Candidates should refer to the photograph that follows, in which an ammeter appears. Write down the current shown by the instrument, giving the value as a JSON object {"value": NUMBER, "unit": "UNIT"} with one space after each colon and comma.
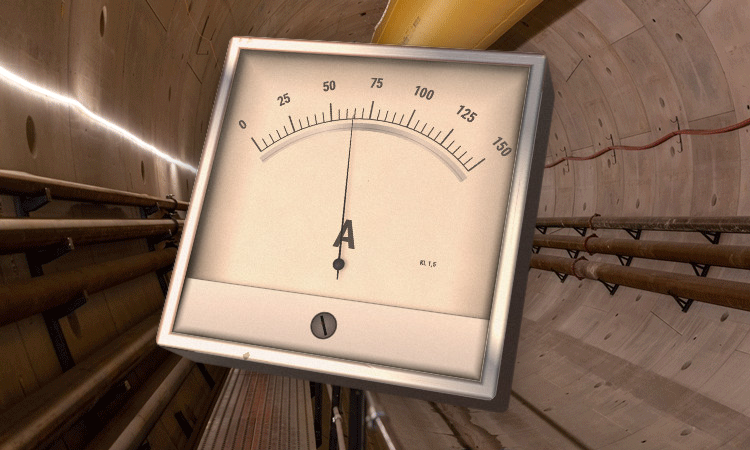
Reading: {"value": 65, "unit": "A"}
